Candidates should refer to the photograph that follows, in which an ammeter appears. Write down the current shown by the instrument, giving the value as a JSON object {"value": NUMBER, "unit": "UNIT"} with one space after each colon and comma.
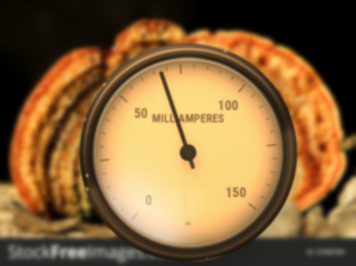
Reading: {"value": 67.5, "unit": "mA"}
